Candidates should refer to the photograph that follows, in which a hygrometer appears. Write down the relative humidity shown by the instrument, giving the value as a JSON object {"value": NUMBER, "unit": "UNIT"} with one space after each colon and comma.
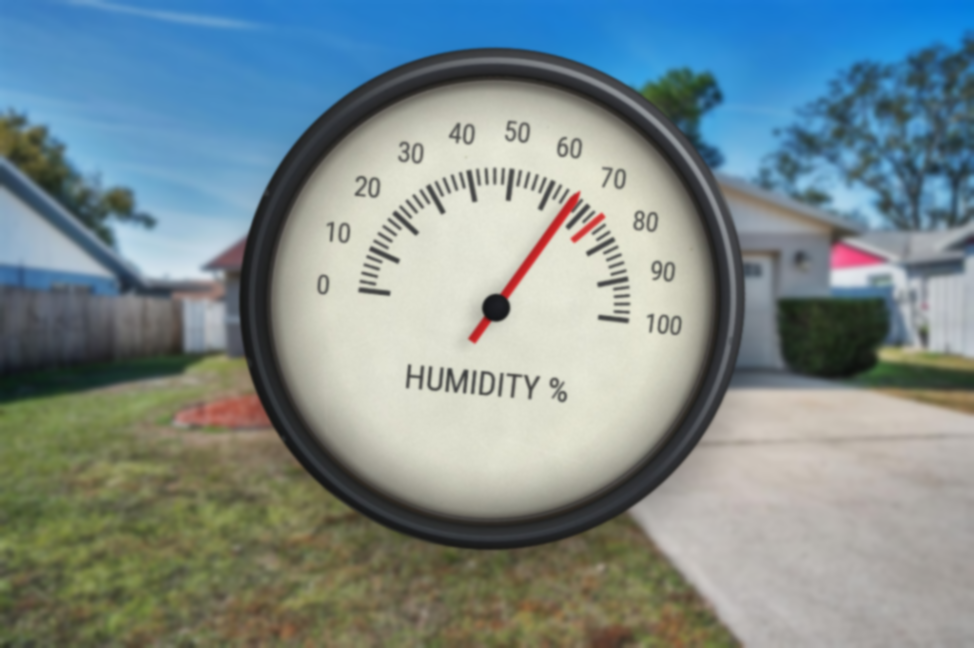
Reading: {"value": 66, "unit": "%"}
